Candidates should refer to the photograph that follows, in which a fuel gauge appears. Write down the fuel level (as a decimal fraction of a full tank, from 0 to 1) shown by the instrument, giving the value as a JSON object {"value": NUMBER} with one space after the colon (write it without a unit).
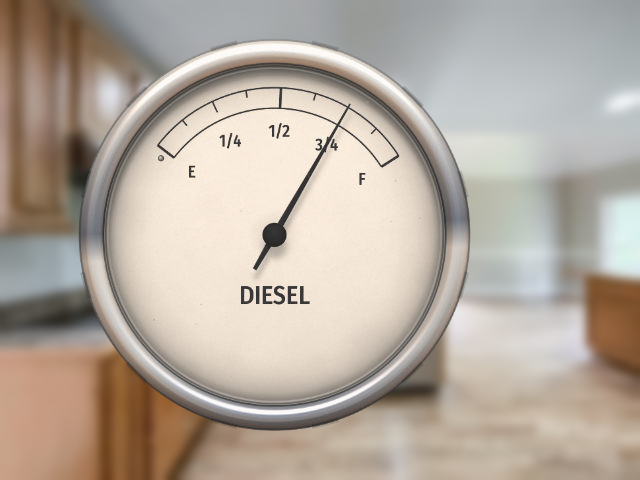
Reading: {"value": 0.75}
